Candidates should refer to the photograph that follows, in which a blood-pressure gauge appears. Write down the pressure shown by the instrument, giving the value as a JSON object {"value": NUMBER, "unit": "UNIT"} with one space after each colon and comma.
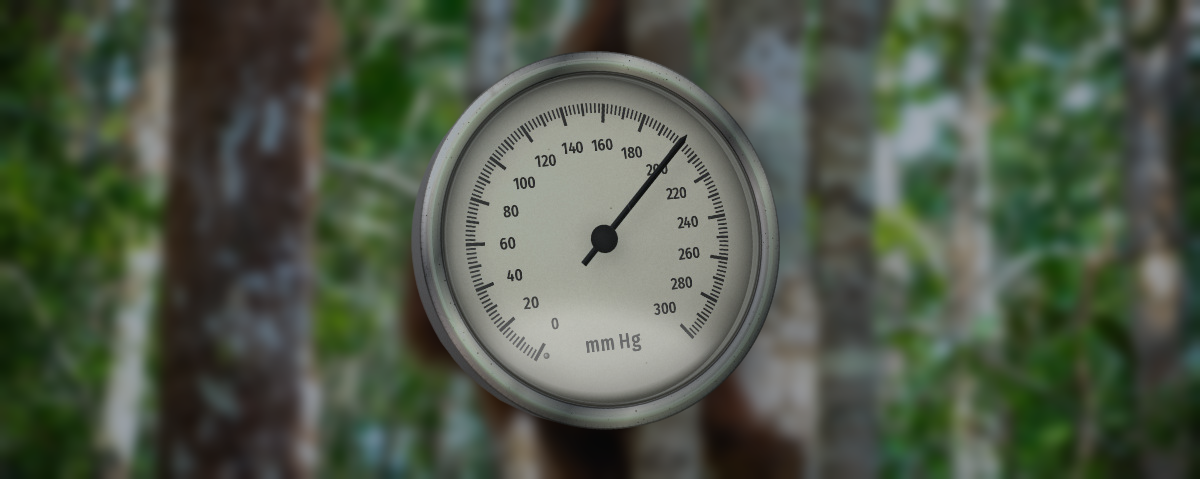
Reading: {"value": 200, "unit": "mmHg"}
